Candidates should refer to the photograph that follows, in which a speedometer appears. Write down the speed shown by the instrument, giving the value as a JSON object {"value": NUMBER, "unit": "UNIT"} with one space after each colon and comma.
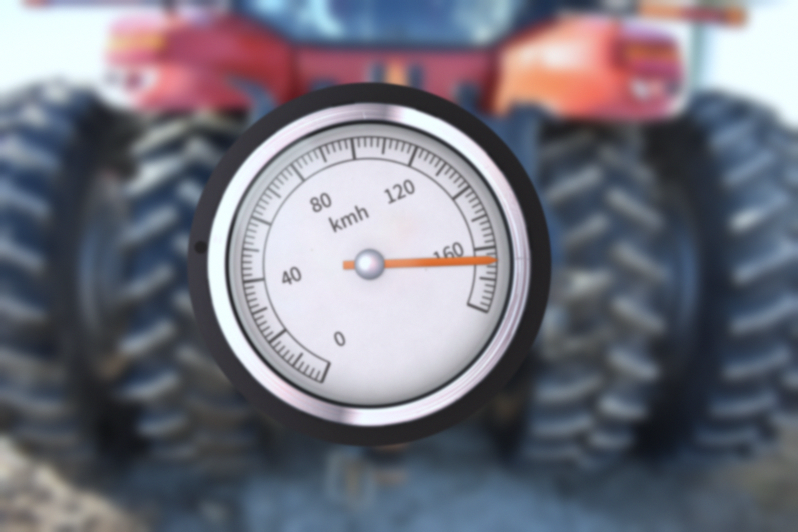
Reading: {"value": 164, "unit": "km/h"}
